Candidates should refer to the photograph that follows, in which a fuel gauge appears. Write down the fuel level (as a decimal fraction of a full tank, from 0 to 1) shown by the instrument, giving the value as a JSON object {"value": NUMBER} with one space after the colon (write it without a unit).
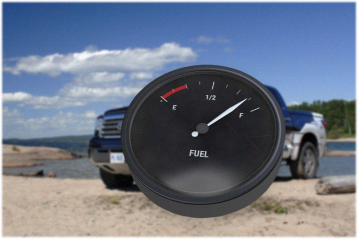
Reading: {"value": 0.875}
